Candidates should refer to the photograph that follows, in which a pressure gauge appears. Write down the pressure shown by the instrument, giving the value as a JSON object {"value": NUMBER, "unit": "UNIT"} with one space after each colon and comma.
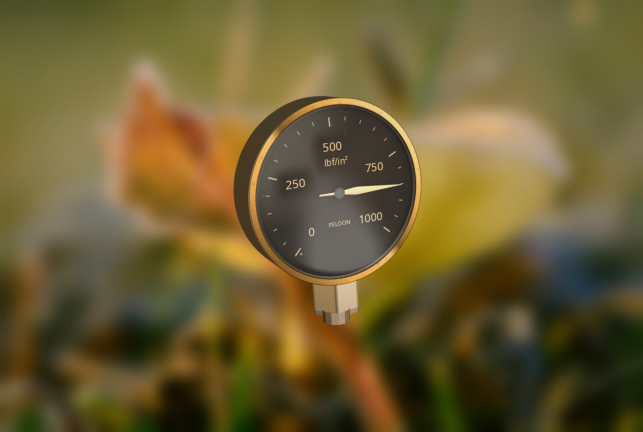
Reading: {"value": 850, "unit": "psi"}
